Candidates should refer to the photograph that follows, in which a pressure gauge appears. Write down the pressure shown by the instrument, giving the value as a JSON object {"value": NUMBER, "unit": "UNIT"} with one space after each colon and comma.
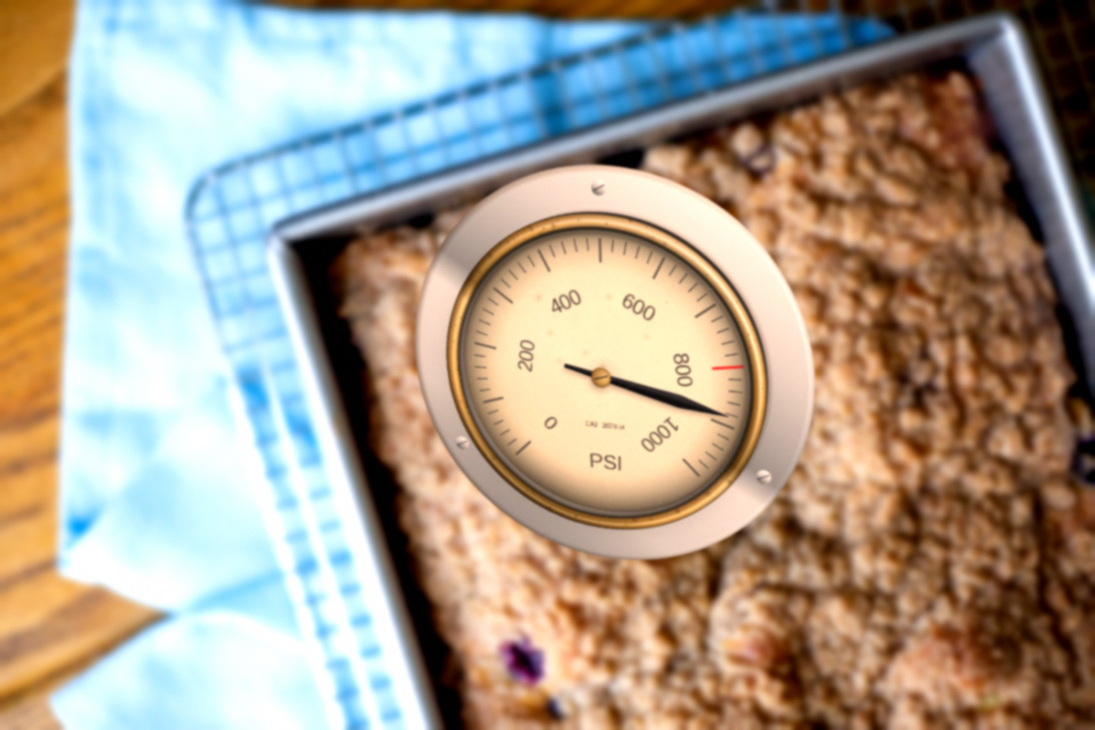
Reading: {"value": 880, "unit": "psi"}
